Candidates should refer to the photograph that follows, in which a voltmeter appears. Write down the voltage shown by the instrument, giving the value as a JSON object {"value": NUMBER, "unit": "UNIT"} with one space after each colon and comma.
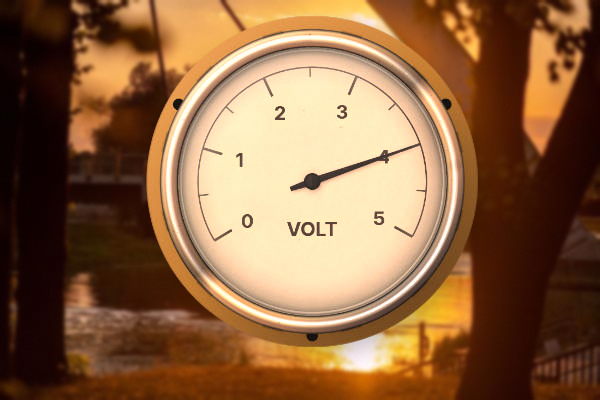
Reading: {"value": 4, "unit": "V"}
